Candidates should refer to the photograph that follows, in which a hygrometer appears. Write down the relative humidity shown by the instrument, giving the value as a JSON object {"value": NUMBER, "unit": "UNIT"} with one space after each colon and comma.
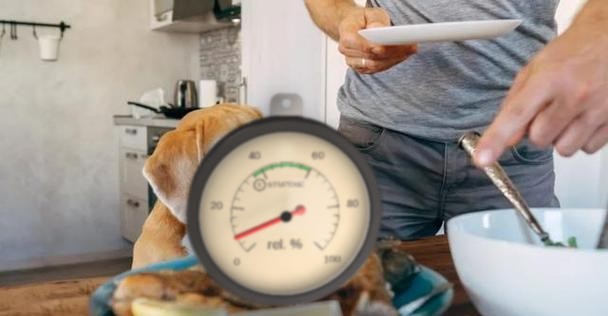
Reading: {"value": 8, "unit": "%"}
